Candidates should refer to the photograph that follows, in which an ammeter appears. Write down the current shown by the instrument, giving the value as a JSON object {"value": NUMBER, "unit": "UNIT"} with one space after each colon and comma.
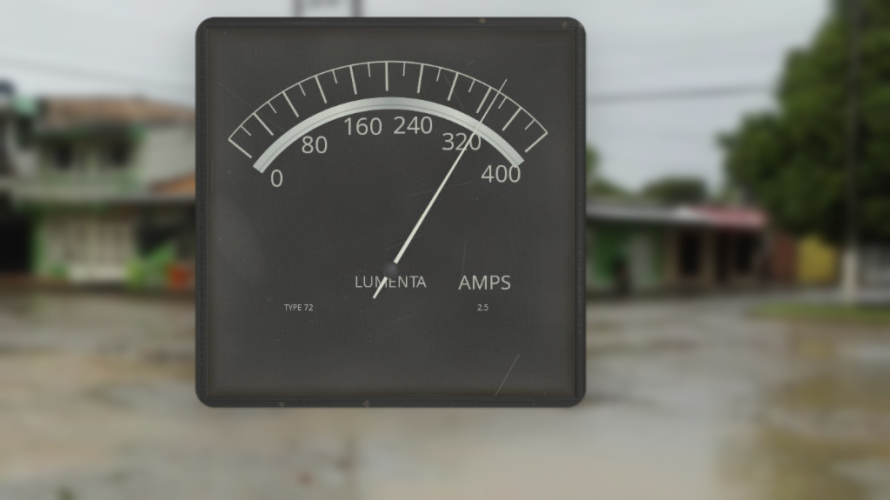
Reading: {"value": 330, "unit": "A"}
